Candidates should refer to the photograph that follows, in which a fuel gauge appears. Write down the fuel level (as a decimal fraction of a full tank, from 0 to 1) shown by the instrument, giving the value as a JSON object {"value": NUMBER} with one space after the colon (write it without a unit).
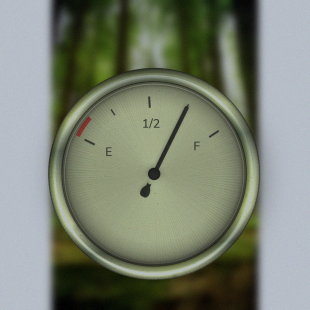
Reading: {"value": 0.75}
